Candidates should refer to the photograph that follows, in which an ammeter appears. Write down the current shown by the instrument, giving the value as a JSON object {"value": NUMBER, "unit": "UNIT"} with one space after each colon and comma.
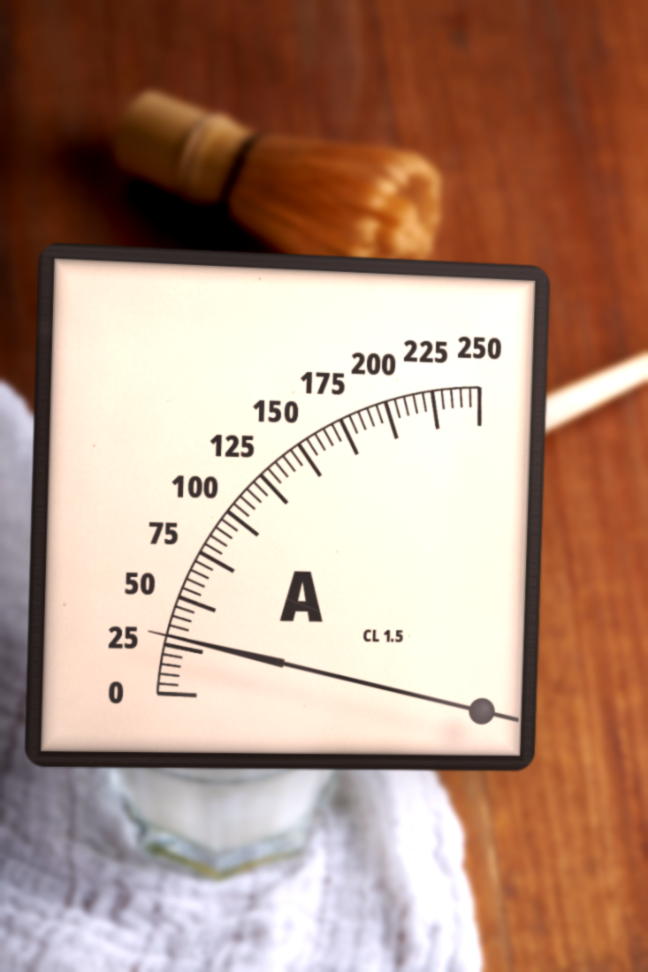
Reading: {"value": 30, "unit": "A"}
